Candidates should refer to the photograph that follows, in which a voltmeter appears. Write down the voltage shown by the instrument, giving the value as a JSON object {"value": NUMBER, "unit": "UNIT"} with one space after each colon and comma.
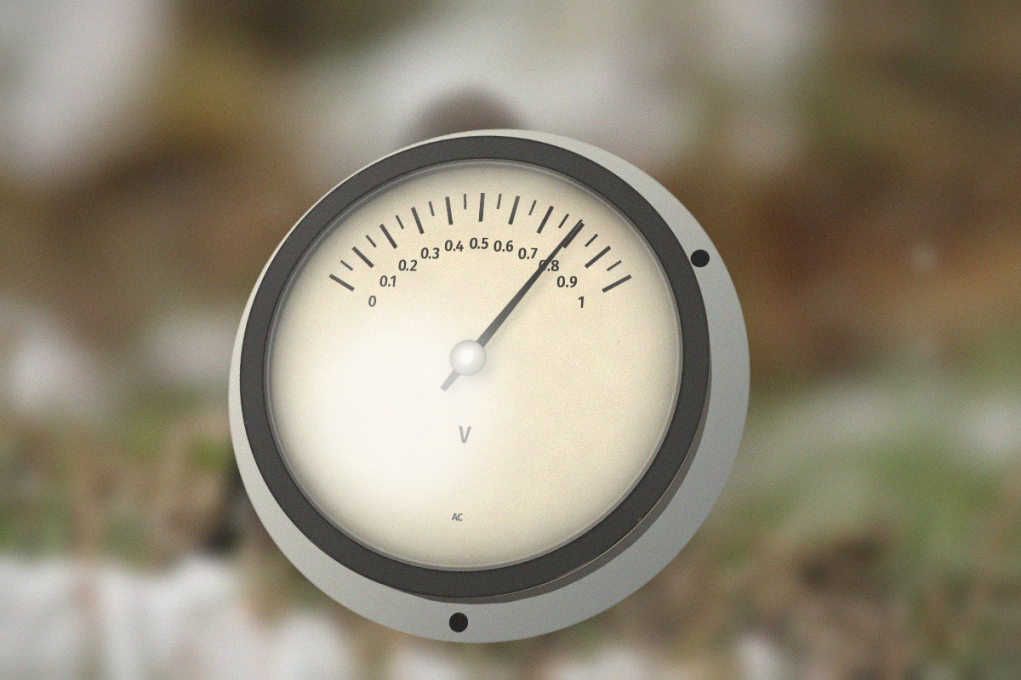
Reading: {"value": 0.8, "unit": "V"}
